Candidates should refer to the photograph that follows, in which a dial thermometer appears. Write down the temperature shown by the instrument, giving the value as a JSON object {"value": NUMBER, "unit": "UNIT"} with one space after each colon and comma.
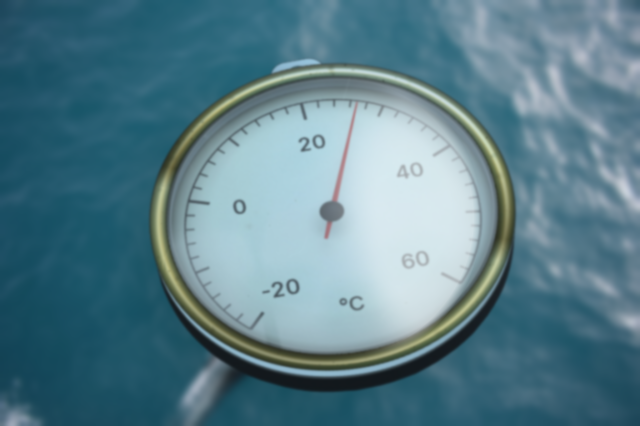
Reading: {"value": 27, "unit": "°C"}
